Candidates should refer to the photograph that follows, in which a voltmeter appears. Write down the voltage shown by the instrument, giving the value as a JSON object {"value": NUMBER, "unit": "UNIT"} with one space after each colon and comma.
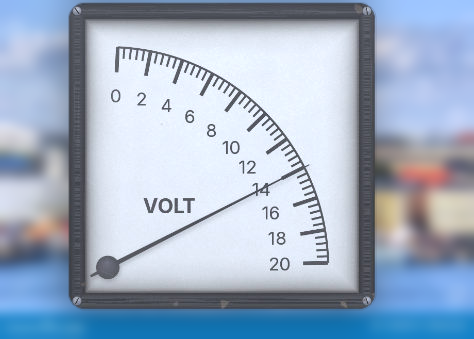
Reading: {"value": 14, "unit": "V"}
